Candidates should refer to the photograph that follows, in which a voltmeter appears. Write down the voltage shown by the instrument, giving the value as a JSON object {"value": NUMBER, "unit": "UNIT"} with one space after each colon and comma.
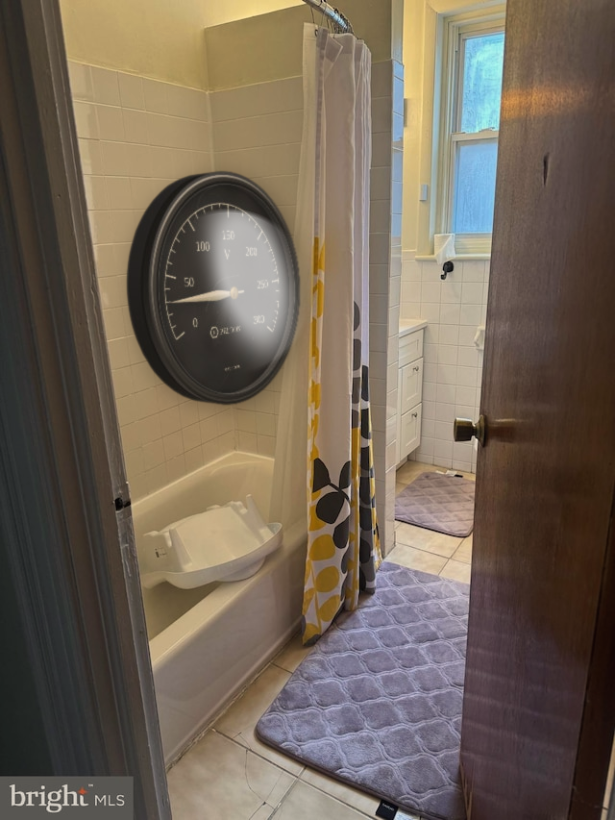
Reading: {"value": 30, "unit": "V"}
